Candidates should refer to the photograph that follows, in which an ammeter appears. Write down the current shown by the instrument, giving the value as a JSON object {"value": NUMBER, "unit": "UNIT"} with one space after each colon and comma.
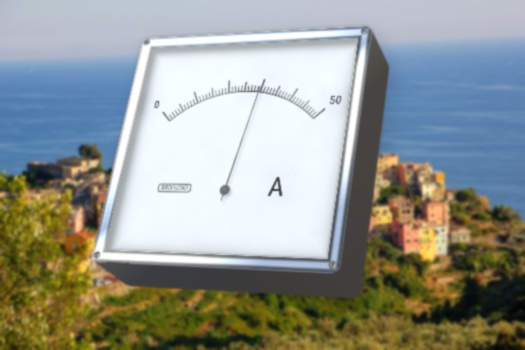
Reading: {"value": 30, "unit": "A"}
